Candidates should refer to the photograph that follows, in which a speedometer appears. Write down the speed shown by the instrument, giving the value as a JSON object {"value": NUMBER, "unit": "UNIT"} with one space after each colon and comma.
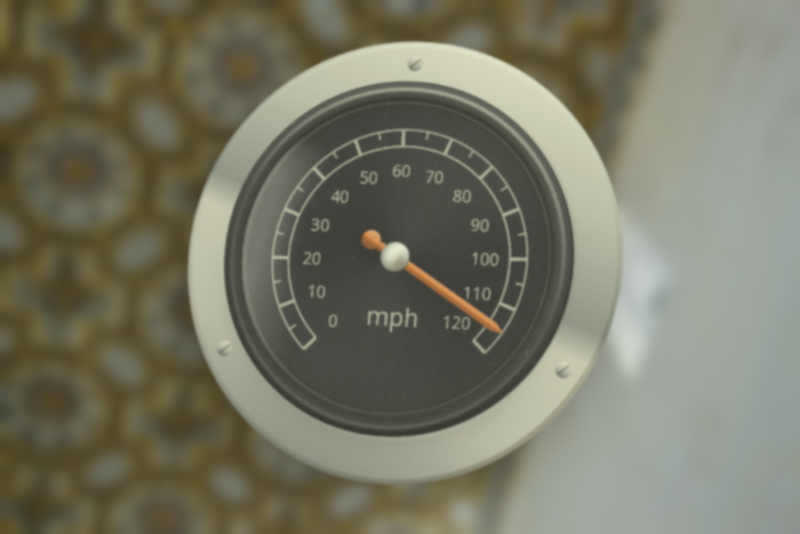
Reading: {"value": 115, "unit": "mph"}
